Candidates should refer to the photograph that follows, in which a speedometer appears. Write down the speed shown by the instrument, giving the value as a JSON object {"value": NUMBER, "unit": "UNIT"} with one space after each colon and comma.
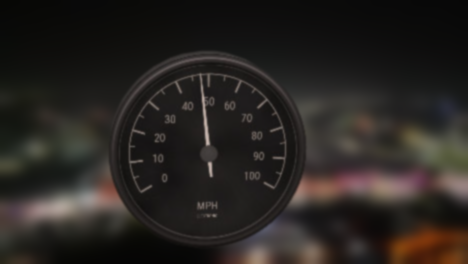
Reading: {"value": 47.5, "unit": "mph"}
